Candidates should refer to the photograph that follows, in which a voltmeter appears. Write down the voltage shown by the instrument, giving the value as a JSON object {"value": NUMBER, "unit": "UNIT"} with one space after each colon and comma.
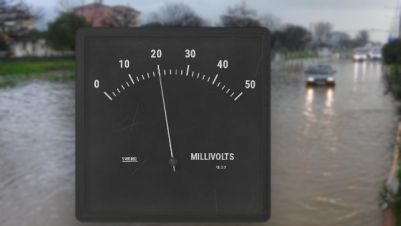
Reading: {"value": 20, "unit": "mV"}
